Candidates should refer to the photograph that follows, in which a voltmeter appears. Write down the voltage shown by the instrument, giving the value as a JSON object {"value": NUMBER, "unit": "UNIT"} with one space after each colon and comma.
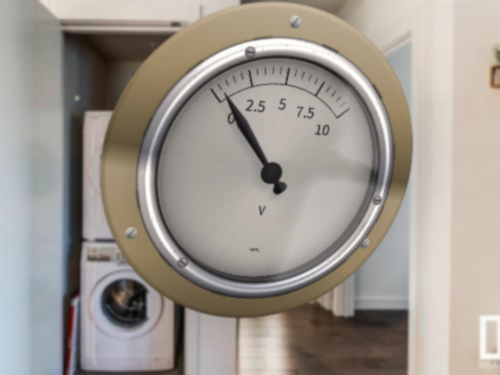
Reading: {"value": 0.5, "unit": "V"}
